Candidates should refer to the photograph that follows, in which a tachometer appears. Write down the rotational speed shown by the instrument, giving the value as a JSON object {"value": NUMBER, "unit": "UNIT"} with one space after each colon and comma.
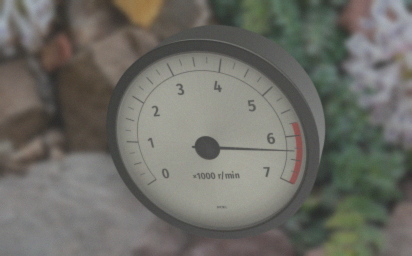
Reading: {"value": 6250, "unit": "rpm"}
